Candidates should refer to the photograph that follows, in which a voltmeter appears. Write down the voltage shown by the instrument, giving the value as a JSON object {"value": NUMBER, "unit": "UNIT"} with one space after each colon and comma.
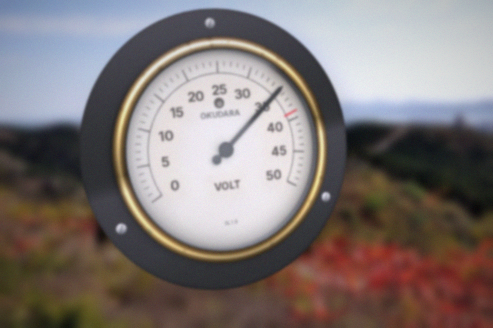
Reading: {"value": 35, "unit": "V"}
